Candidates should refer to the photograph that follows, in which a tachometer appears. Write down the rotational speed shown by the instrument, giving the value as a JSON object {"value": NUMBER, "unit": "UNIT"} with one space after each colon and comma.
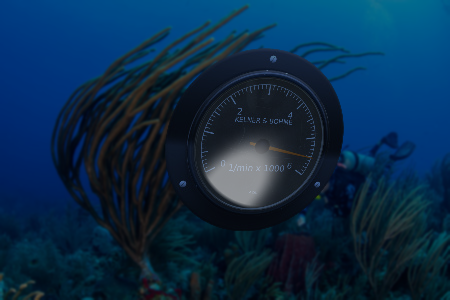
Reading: {"value": 5500, "unit": "rpm"}
